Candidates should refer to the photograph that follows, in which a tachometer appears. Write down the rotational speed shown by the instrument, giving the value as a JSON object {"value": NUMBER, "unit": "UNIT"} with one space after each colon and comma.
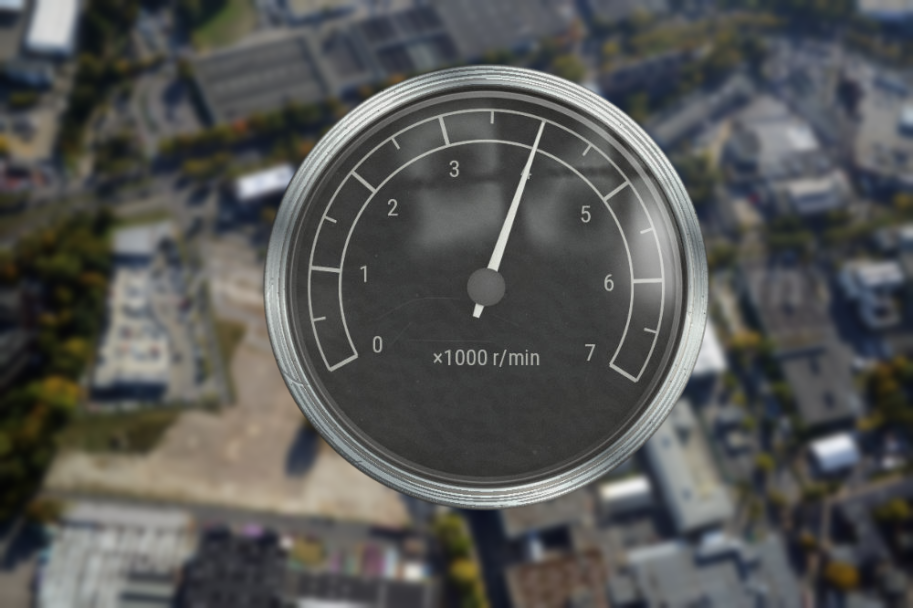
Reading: {"value": 4000, "unit": "rpm"}
